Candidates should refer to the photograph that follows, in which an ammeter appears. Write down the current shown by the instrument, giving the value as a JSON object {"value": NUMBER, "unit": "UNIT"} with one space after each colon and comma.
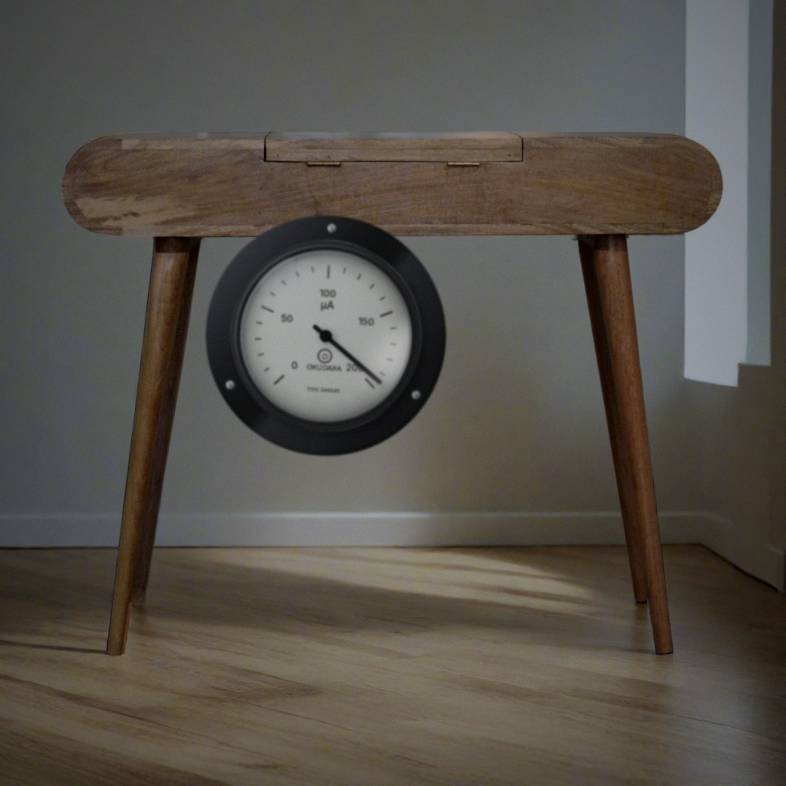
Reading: {"value": 195, "unit": "µA"}
